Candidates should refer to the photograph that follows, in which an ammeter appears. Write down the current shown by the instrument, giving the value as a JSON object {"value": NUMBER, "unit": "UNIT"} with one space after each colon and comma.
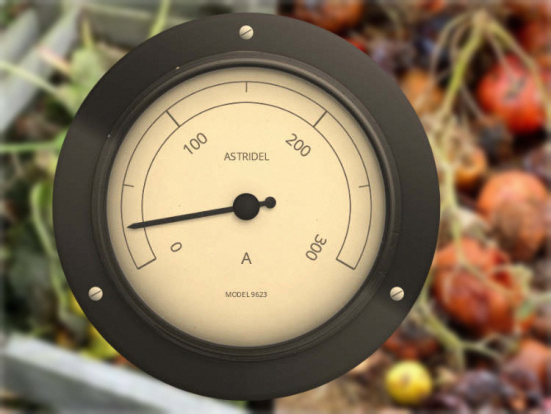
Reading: {"value": 25, "unit": "A"}
